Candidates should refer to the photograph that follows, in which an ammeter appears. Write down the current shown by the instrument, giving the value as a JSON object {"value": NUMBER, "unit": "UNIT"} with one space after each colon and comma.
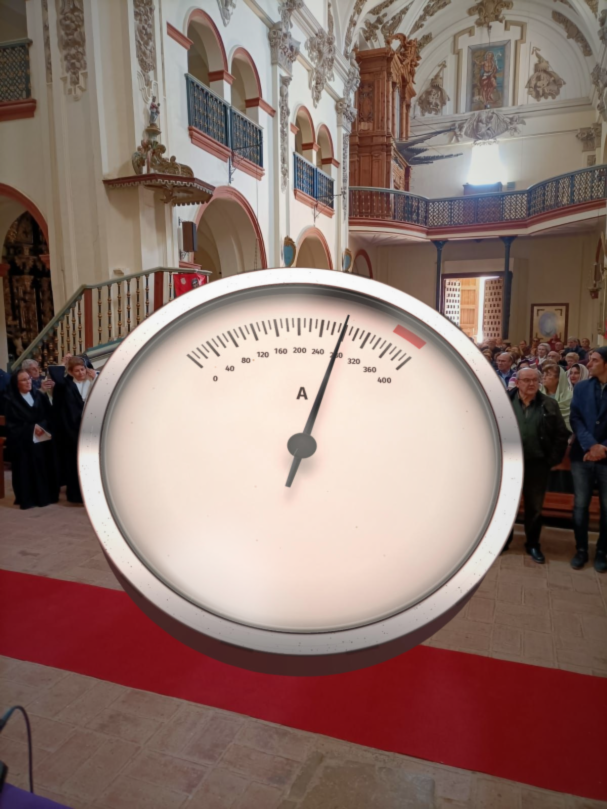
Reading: {"value": 280, "unit": "A"}
